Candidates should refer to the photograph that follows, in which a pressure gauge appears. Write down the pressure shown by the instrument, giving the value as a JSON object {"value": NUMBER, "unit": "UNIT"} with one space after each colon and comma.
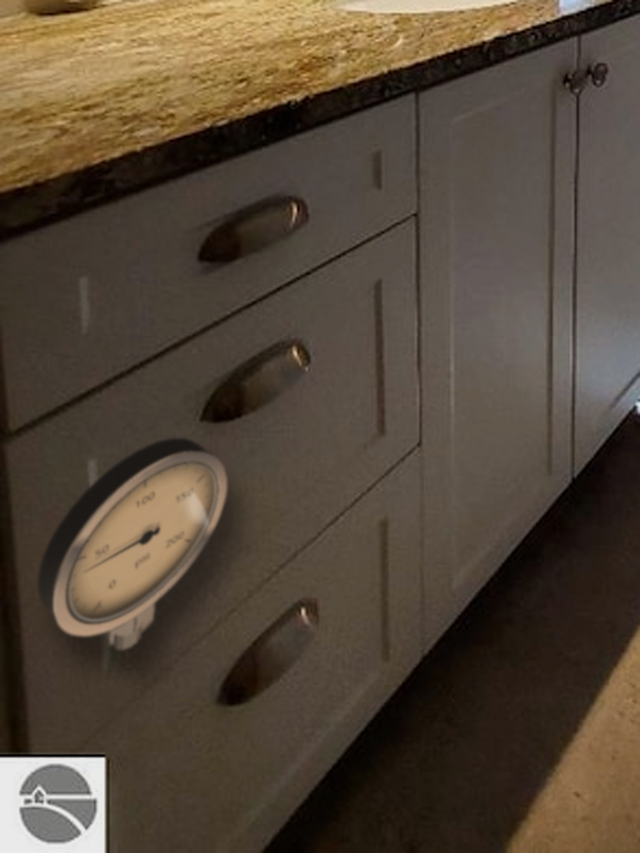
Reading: {"value": 40, "unit": "psi"}
